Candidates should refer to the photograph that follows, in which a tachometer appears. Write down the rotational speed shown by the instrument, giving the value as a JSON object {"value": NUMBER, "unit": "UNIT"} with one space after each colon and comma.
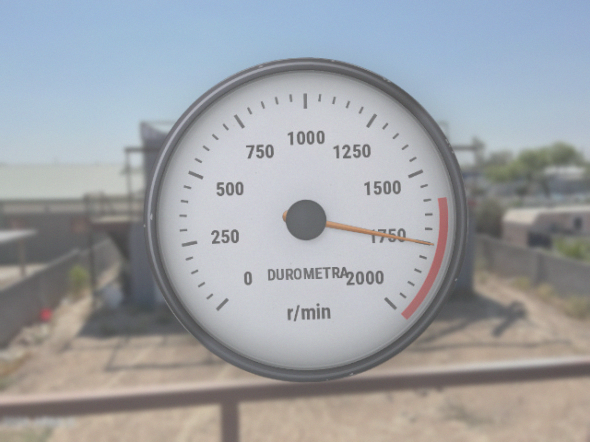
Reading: {"value": 1750, "unit": "rpm"}
